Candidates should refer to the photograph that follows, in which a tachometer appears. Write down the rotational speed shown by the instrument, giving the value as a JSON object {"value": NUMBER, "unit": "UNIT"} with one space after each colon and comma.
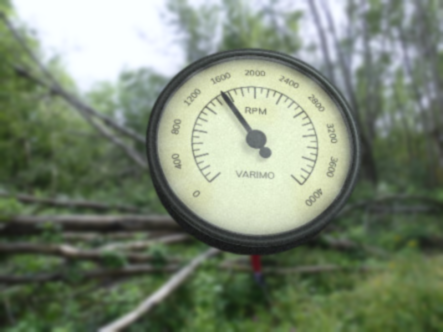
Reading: {"value": 1500, "unit": "rpm"}
